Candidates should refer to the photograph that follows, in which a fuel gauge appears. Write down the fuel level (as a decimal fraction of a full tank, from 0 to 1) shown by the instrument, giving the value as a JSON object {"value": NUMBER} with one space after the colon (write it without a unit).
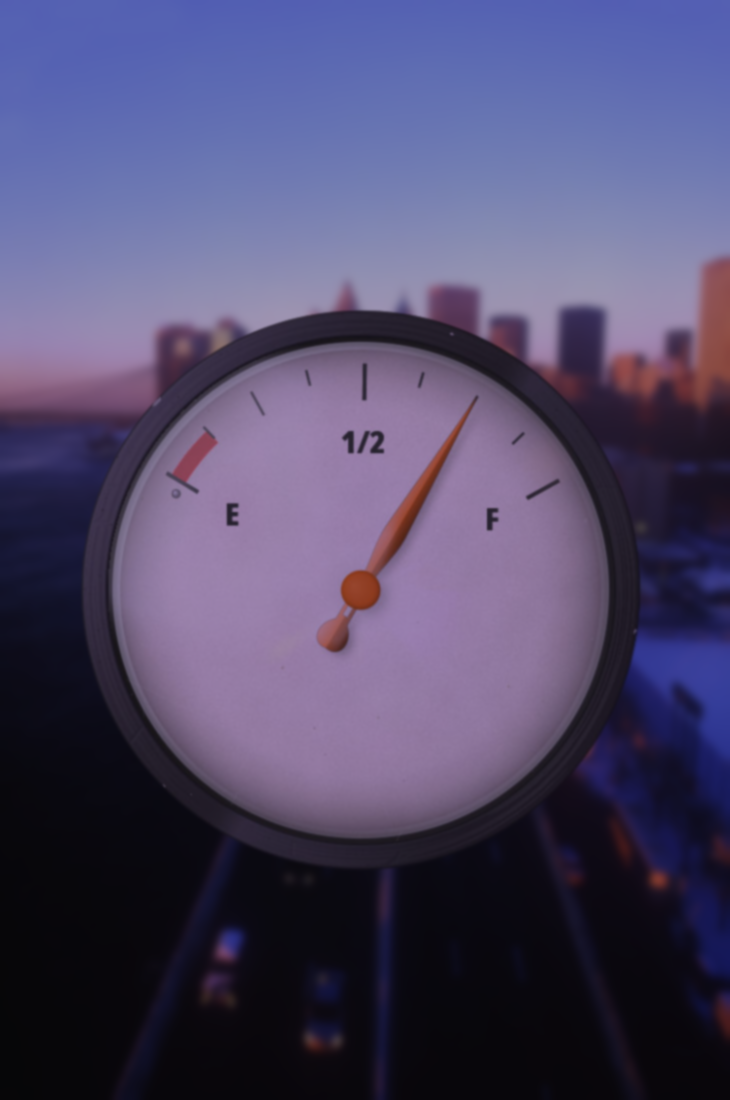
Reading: {"value": 0.75}
